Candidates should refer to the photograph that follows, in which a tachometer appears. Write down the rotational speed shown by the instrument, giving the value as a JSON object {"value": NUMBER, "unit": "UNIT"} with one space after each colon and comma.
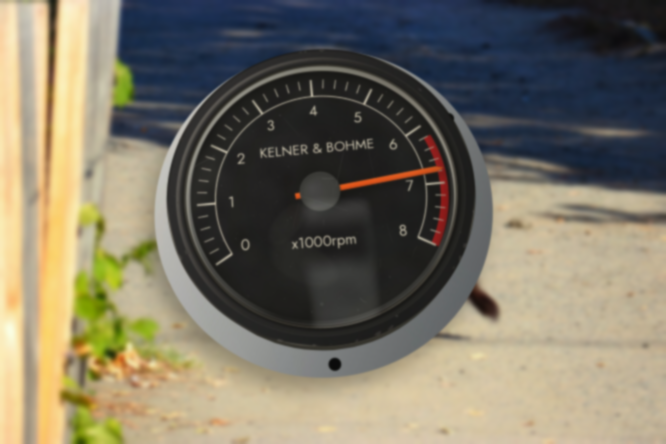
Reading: {"value": 6800, "unit": "rpm"}
